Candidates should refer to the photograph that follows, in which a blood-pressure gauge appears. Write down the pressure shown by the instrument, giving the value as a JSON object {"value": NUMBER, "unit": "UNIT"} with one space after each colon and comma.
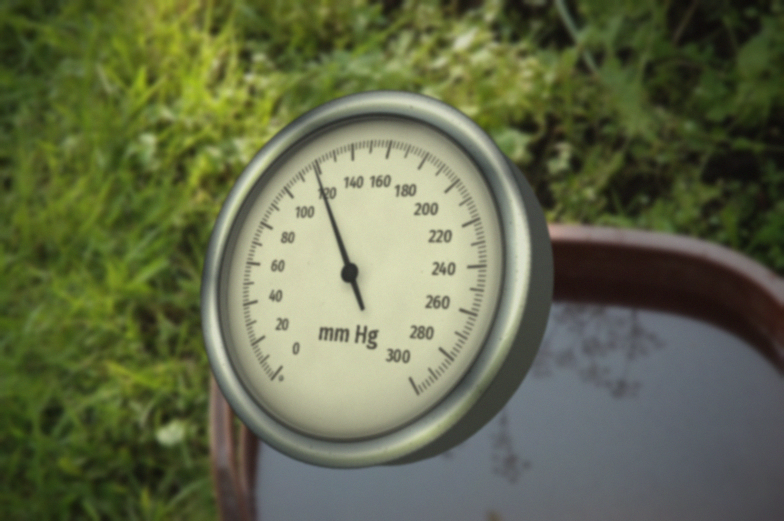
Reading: {"value": 120, "unit": "mmHg"}
